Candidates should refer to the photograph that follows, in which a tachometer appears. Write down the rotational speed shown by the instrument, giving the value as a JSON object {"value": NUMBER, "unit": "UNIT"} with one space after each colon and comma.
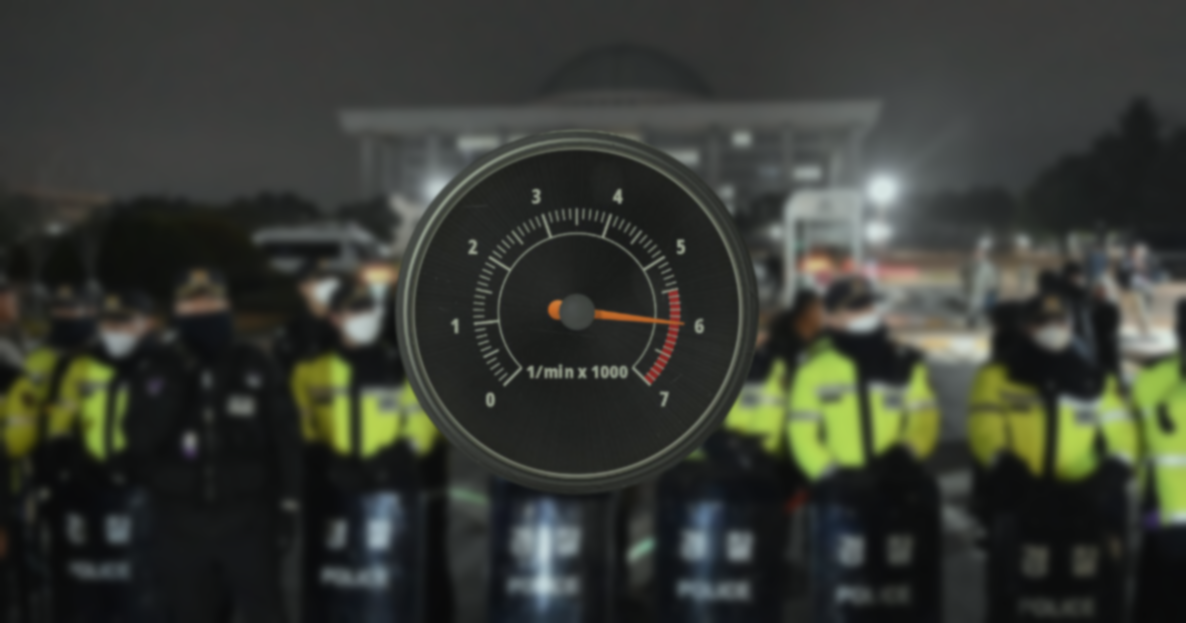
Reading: {"value": 6000, "unit": "rpm"}
